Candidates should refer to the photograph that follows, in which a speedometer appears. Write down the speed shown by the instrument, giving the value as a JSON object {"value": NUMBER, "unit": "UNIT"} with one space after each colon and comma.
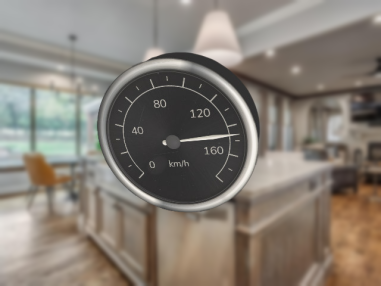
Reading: {"value": 145, "unit": "km/h"}
